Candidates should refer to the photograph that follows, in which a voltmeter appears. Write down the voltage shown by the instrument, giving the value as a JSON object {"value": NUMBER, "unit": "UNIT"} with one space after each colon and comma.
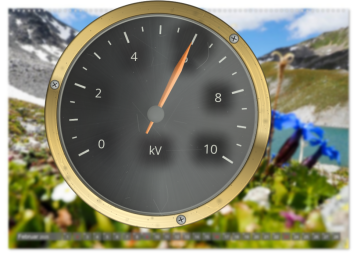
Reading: {"value": 6, "unit": "kV"}
